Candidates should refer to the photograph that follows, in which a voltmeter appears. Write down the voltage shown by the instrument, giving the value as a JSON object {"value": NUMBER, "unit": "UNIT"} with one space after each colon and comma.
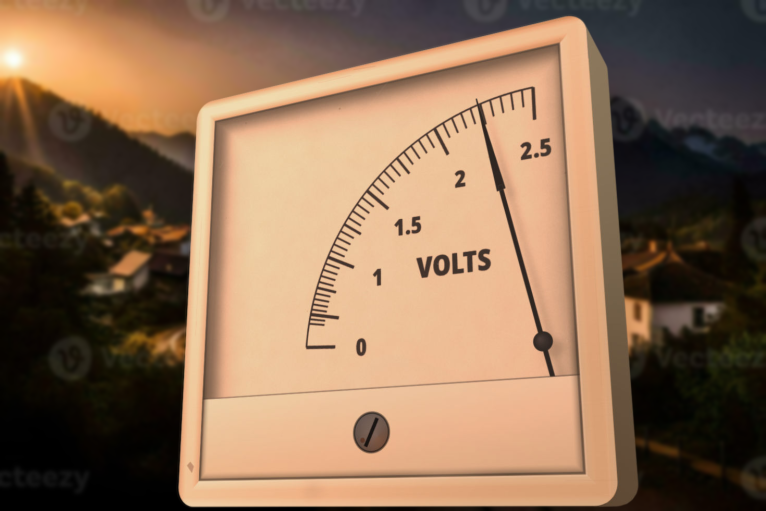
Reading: {"value": 2.25, "unit": "V"}
